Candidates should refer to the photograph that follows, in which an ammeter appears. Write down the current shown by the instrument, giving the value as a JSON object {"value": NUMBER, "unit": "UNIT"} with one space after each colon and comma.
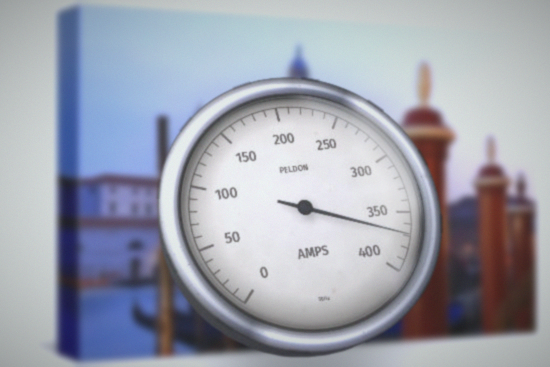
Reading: {"value": 370, "unit": "A"}
